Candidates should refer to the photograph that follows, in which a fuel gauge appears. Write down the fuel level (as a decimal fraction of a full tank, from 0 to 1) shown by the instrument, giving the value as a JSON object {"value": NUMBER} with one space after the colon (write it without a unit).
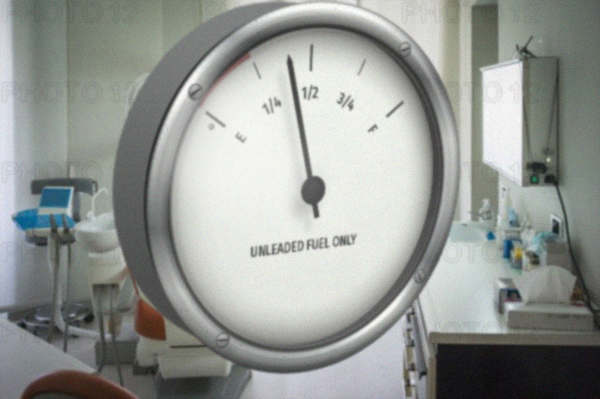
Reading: {"value": 0.375}
